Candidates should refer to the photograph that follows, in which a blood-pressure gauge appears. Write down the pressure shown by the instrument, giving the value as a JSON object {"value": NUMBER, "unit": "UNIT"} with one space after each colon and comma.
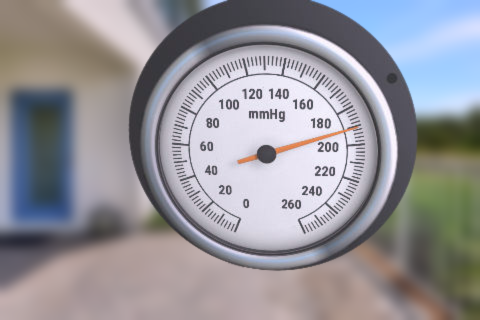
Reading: {"value": 190, "unit": "mmHg"}
